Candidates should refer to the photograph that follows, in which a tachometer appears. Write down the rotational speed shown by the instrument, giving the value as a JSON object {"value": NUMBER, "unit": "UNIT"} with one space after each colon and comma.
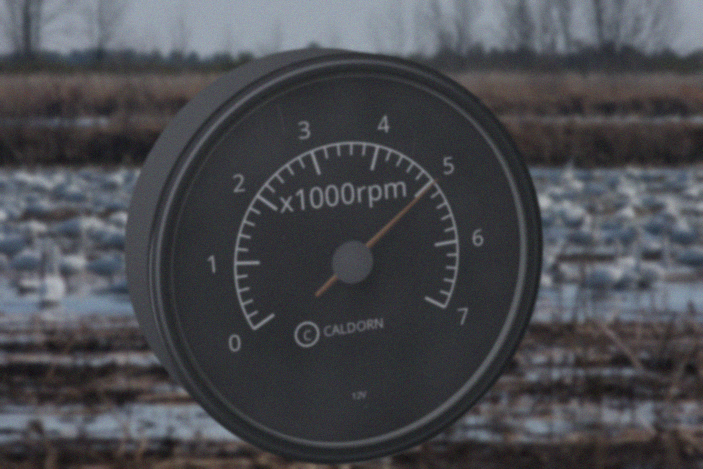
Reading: {"value": 5000, "unit": "rpm"}
